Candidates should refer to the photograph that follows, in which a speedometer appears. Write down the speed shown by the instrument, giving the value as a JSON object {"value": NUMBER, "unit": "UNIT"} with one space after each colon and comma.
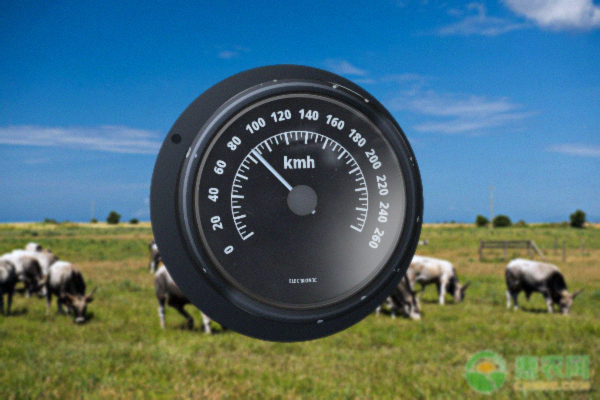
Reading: {"value": 85, "unit": "km/h"}
